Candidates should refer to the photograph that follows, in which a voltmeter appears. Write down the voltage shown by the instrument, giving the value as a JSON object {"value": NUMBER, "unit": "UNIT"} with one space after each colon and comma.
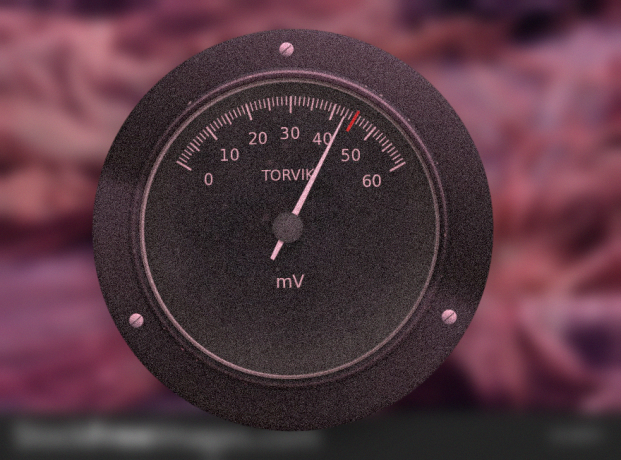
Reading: {"value": 43, "unit": "mV"}
